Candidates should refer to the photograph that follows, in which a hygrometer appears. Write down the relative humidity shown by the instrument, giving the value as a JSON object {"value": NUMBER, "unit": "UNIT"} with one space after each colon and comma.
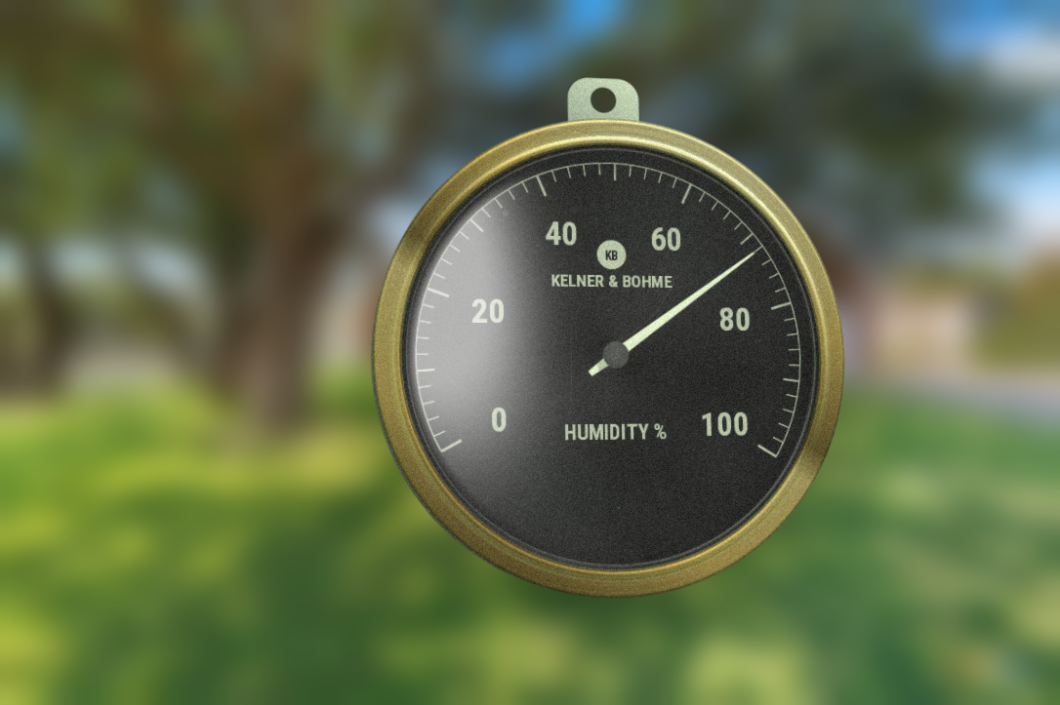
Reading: {"value": 72, "unit": "%"}
